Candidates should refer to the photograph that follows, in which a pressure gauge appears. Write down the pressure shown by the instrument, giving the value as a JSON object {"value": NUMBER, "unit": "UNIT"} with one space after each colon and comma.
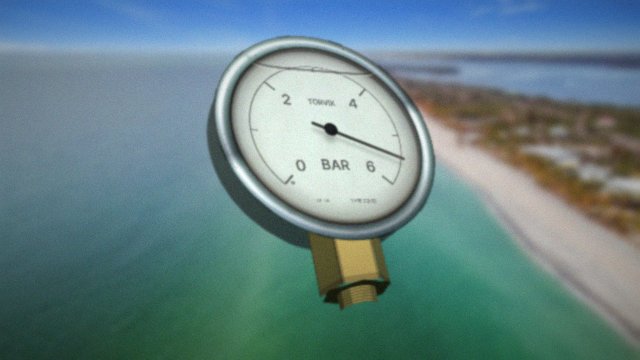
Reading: {"value": 5.5, "unit": "bar"}
